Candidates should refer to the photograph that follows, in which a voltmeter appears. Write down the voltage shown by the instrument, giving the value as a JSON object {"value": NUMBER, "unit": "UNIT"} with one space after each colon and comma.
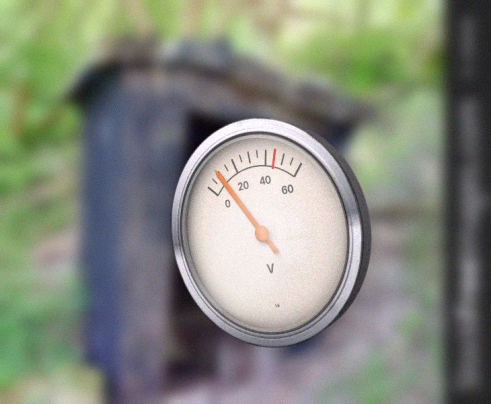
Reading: {"value": 10, "unit": "V"}
